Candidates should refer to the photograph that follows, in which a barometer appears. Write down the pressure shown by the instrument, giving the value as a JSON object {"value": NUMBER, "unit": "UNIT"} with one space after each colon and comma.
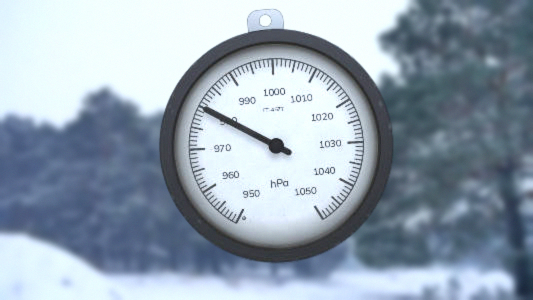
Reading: {"value": 980, "unit": "hPa"}
